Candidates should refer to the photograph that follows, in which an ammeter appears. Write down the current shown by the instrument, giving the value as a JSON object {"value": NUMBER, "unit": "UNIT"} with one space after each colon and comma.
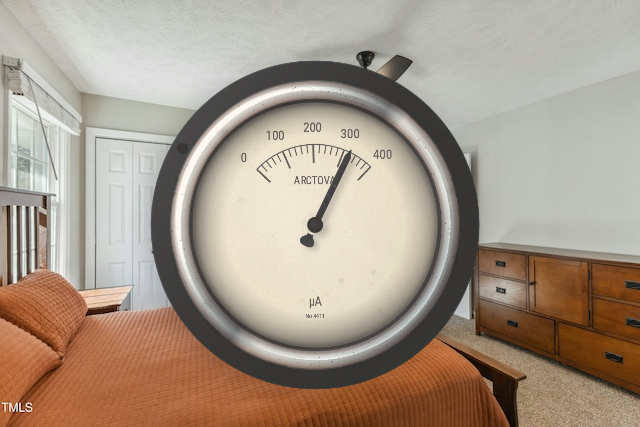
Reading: {"value": 320, "unit": "µA"}
